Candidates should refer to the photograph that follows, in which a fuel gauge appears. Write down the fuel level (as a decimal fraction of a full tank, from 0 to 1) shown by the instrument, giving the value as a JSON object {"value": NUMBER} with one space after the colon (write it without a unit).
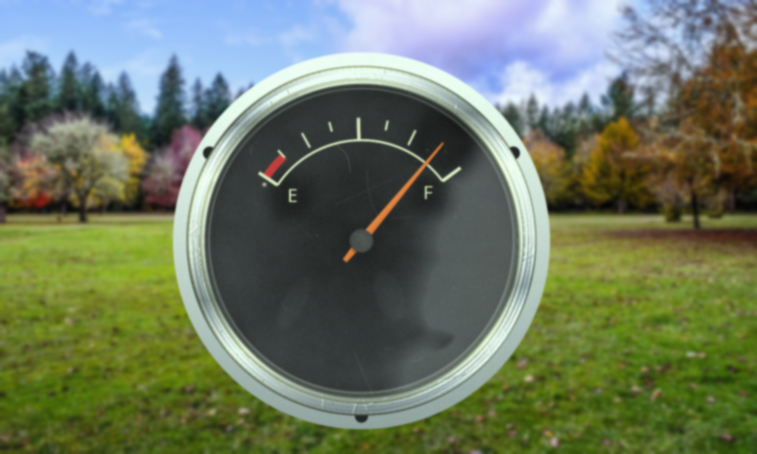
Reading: {"value": 0.875}
